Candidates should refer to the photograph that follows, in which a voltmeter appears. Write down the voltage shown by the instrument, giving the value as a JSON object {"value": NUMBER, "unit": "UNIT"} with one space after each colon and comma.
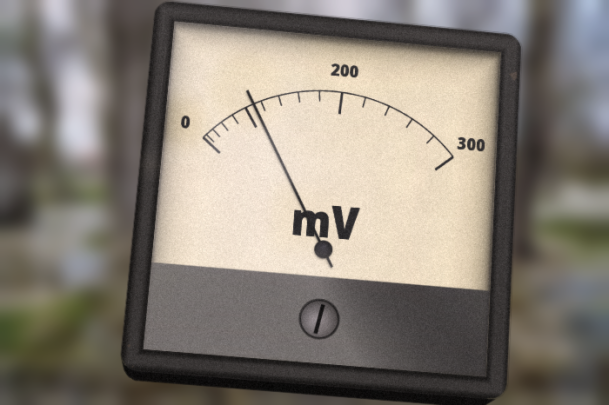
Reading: {"value": 110, "unit": "mV"}
